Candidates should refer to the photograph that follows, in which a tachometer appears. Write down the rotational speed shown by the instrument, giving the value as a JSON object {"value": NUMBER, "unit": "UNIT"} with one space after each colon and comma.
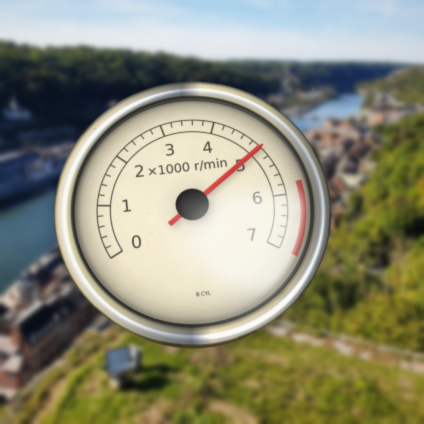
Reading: {"value": 5000, "unit": "rpm"}
